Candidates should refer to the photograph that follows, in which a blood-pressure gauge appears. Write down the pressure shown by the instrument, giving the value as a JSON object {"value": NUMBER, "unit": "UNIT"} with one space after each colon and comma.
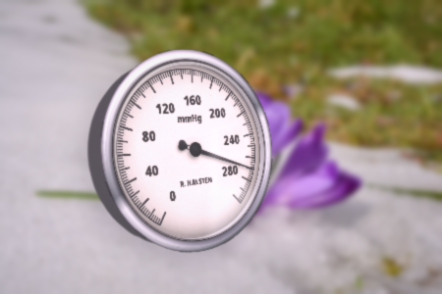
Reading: {"value": 270, "unit": "mmHg"}
